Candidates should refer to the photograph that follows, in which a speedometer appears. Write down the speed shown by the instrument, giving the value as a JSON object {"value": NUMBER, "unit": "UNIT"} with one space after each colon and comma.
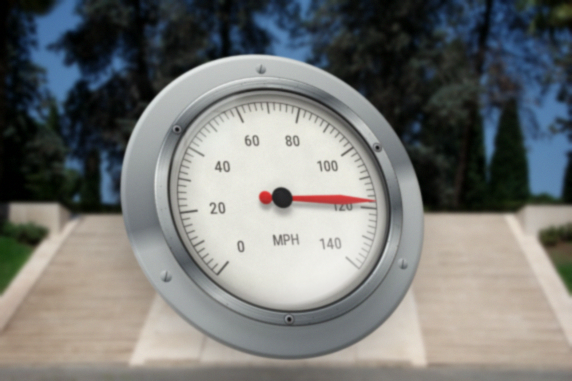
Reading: {"value": 118, "unit": "mph"}
